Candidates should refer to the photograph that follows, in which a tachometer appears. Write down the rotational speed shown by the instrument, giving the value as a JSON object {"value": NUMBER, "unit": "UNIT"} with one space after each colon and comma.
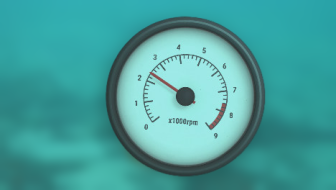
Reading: {"value": 2400, "unit": "rpm"}
